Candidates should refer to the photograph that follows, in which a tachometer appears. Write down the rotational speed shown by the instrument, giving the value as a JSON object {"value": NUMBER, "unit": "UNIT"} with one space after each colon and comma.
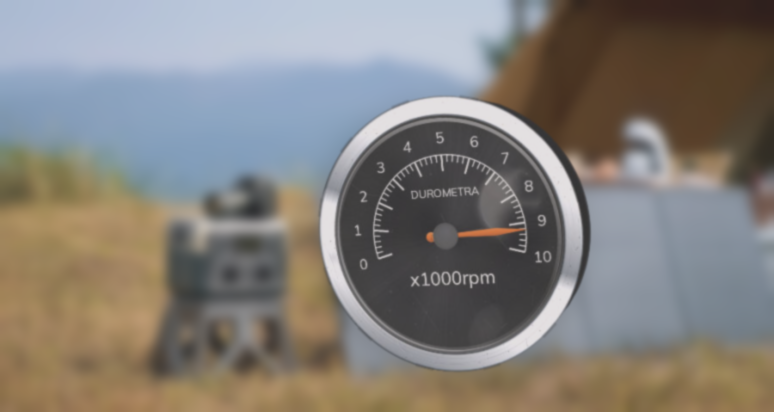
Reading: {"value": 9200, "unit": "rpm"}
